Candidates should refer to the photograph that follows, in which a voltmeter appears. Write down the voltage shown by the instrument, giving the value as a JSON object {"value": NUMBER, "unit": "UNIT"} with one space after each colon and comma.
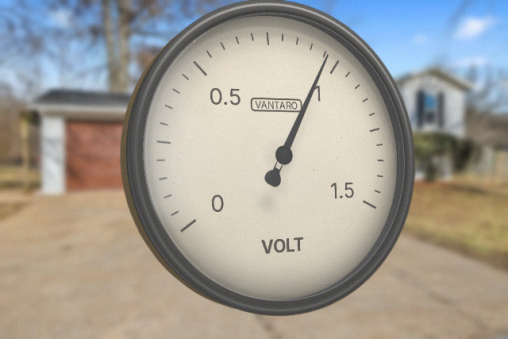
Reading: {"value": 0.95, "unit": "V"}
